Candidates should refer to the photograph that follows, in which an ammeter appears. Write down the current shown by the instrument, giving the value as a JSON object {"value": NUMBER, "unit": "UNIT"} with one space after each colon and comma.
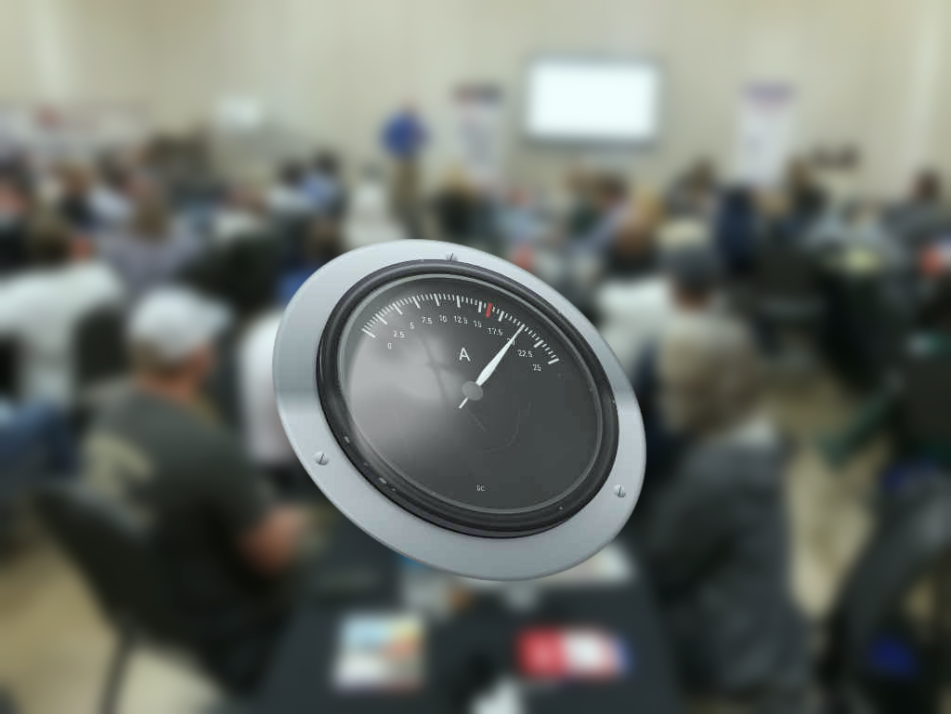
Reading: {"value": 20, "unit": "A"}
